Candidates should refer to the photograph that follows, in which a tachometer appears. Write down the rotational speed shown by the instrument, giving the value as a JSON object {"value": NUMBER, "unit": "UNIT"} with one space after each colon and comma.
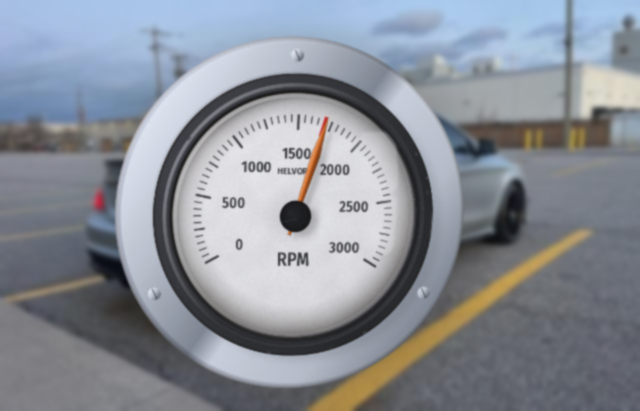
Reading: {"value": 1700, "unit": "rpm"}
